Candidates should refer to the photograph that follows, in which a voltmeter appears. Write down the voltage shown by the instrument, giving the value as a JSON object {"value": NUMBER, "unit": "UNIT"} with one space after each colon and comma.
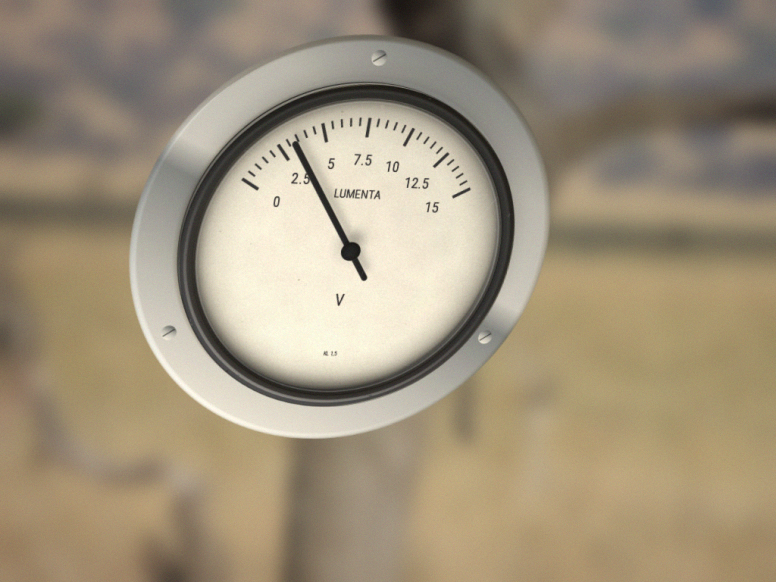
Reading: {"value": 3.25, "unit": "V"}
